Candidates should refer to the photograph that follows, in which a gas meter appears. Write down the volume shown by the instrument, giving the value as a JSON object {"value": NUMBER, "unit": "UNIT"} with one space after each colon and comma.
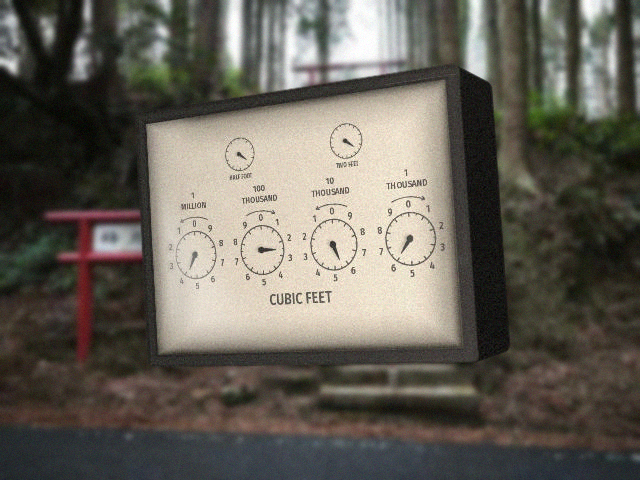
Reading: {"value": 425600, "unit": "ft³"}
